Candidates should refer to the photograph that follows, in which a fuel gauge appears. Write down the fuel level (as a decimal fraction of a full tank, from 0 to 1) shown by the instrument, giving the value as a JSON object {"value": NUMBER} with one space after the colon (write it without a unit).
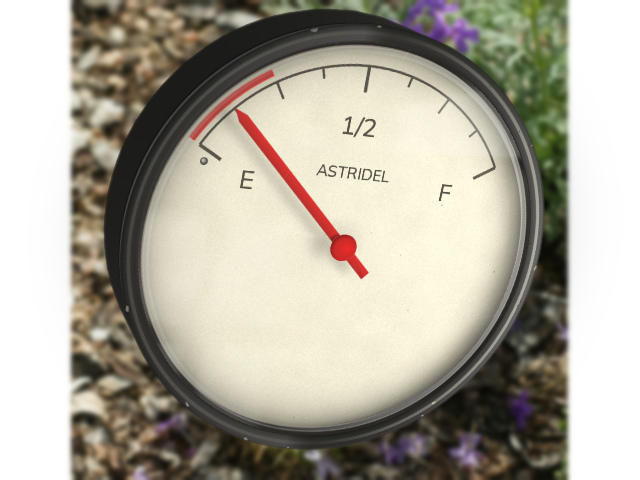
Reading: {"value": 0.125}
